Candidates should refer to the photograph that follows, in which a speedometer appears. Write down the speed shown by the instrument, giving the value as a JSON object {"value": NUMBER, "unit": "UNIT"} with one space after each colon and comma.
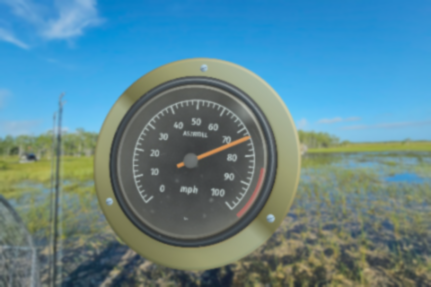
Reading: {"value": 74, "unit": "mph"}
